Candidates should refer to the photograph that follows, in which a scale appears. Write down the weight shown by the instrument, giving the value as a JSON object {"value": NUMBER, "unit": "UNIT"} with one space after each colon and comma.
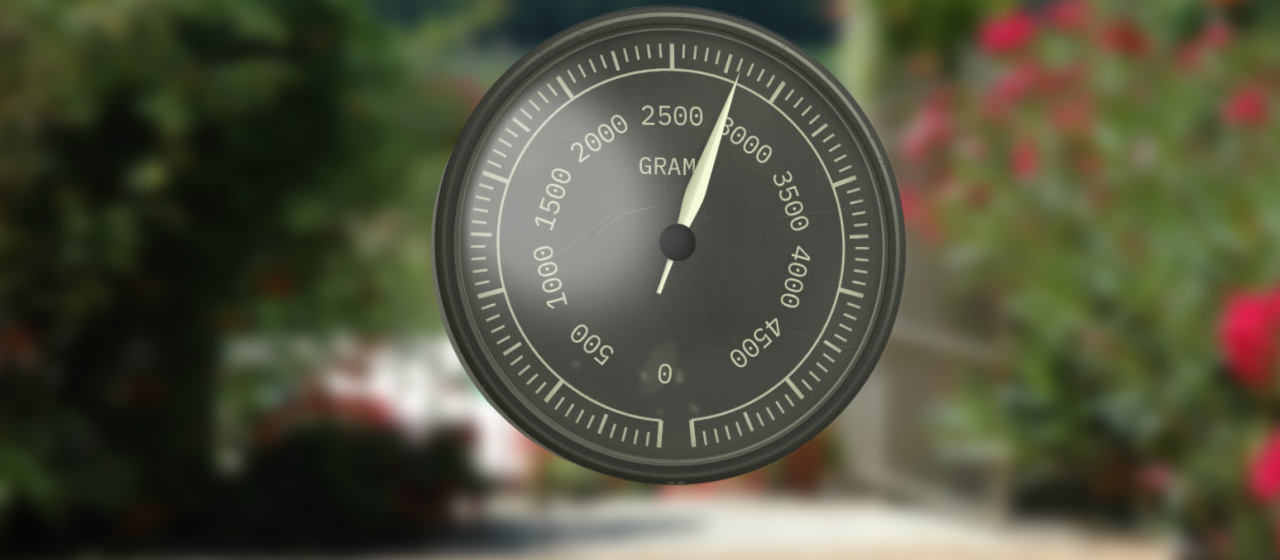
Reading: {"value": 2800, "unit": "g"}
